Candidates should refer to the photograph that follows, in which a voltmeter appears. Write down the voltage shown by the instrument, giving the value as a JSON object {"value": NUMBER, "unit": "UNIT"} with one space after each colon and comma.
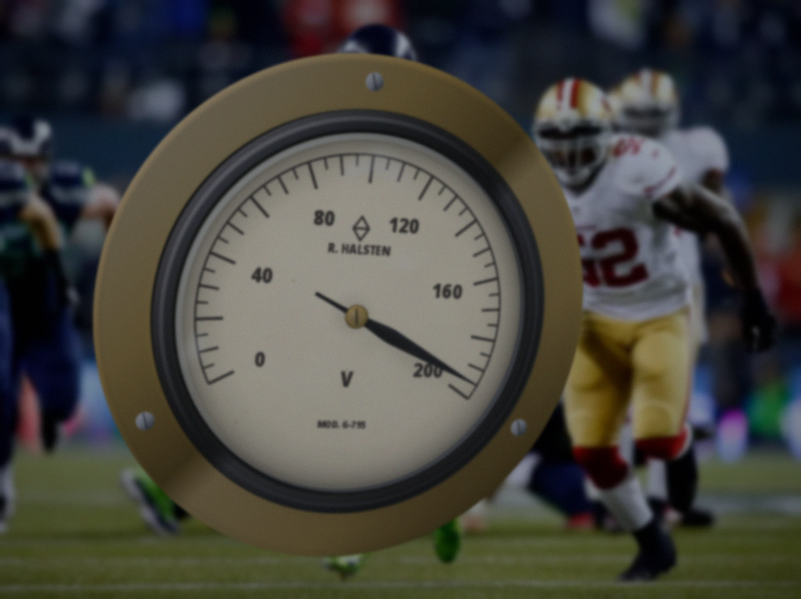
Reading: {"value": 195, "unit": "V"}
